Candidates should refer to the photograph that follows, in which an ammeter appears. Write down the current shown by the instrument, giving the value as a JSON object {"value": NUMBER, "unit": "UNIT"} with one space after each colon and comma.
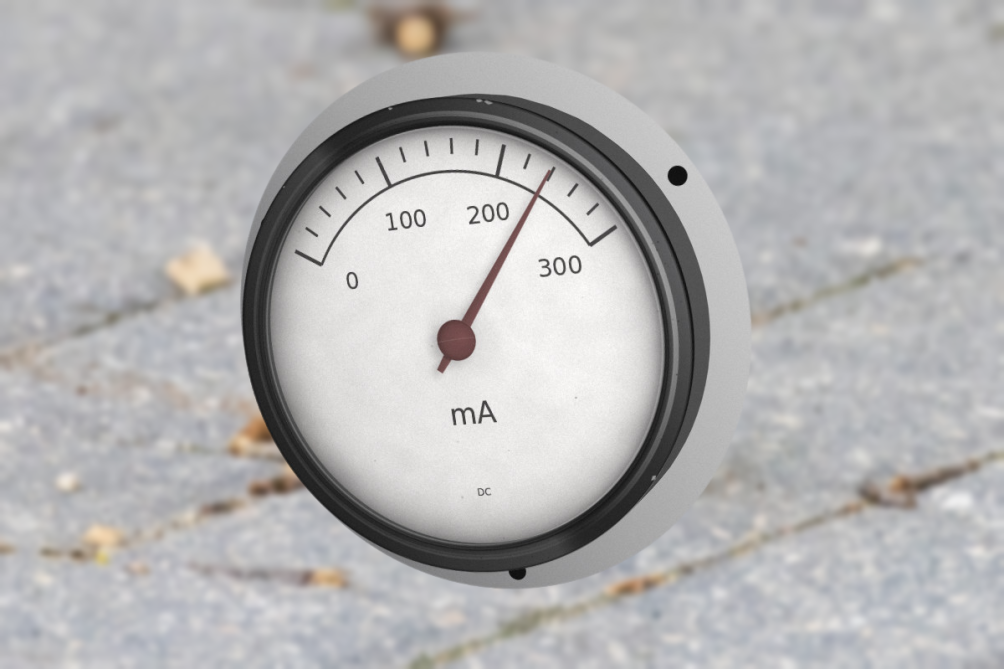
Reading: {"value": 240, "unit": "mA"}
